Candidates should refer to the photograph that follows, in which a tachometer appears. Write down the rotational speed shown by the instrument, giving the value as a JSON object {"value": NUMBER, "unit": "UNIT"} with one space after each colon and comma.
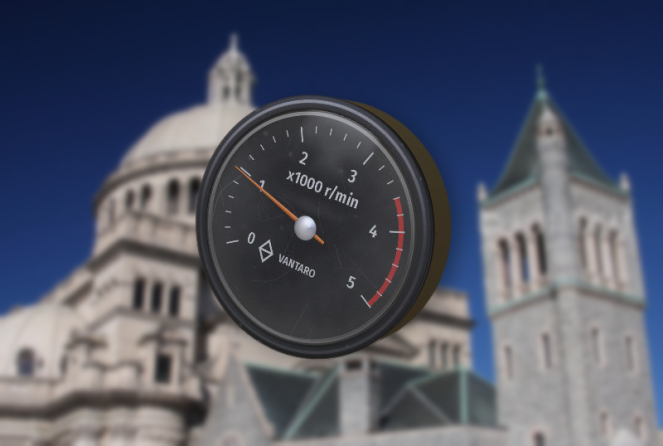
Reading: {"value": 1000, "unit": "rpm"}
